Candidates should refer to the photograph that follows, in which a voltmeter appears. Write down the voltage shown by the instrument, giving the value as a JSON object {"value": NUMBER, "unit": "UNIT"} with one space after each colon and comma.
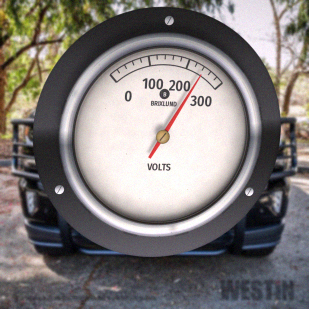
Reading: {"value": 240, "unit": "V"}
